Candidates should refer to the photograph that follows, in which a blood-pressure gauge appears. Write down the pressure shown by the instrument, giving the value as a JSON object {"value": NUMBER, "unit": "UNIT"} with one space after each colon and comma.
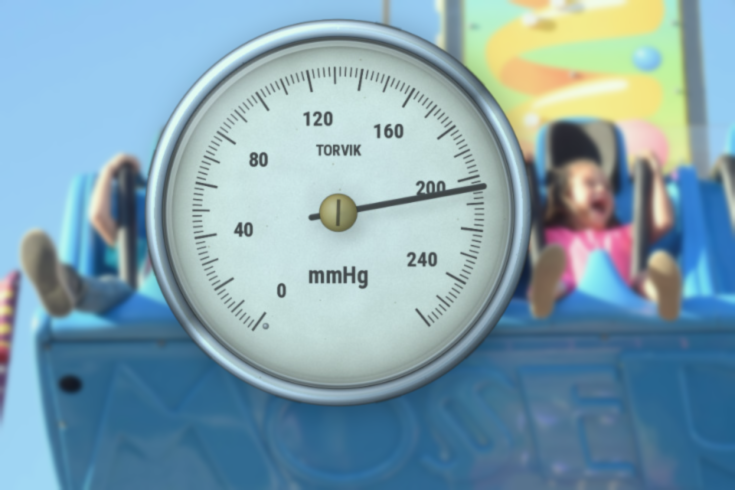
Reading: {"value": 204, "unit": "mmHg"}
